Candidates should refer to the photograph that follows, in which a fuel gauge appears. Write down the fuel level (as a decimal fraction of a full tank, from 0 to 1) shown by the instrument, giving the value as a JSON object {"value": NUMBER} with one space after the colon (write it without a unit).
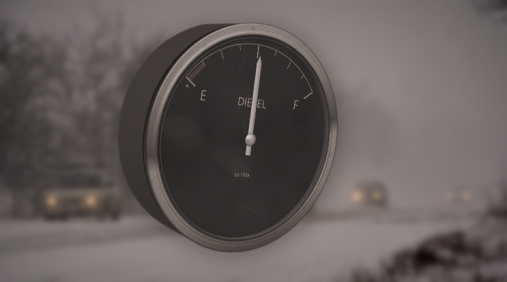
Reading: {"value": 0.5}
